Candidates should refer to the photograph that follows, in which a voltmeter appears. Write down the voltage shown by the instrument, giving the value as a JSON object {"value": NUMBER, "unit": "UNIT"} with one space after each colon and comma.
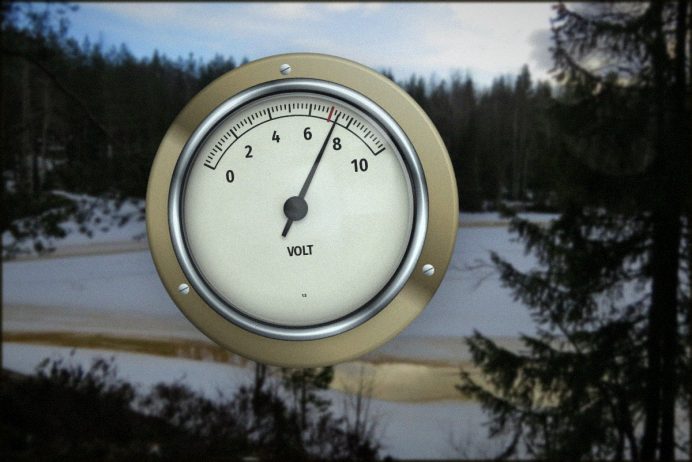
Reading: {"value": 7.4, "unit": "V"}
